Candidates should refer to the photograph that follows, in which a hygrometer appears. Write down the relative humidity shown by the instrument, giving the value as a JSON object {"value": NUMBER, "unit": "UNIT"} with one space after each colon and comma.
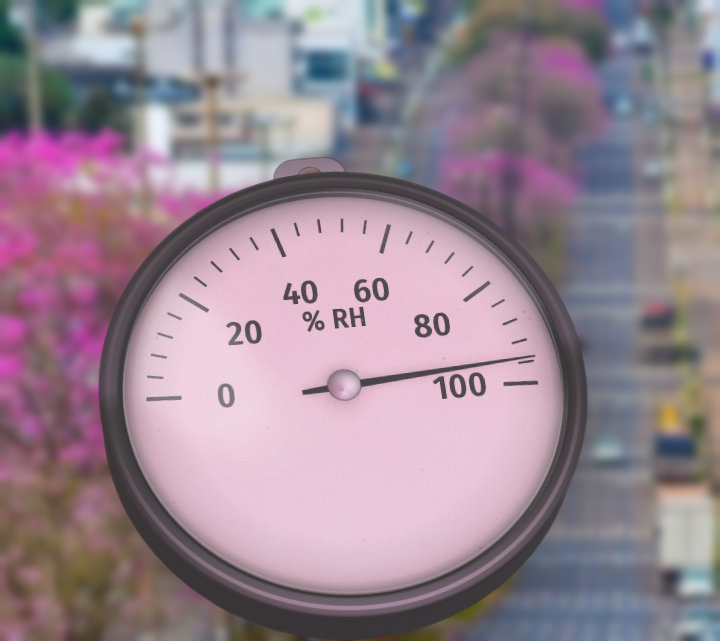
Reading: {"value": 96, "unit": "%"}
